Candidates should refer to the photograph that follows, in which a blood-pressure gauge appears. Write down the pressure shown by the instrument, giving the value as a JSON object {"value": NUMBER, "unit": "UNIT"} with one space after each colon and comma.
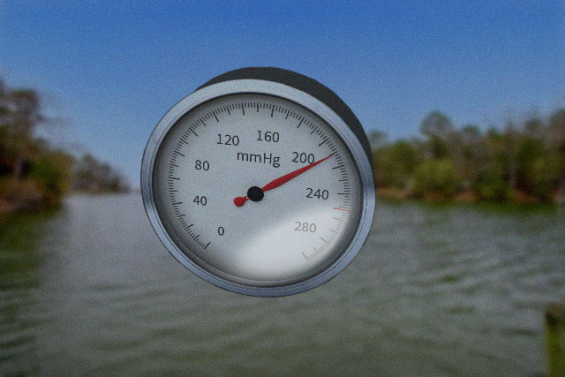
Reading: {"value": 210, "unit": "mmHg"}
